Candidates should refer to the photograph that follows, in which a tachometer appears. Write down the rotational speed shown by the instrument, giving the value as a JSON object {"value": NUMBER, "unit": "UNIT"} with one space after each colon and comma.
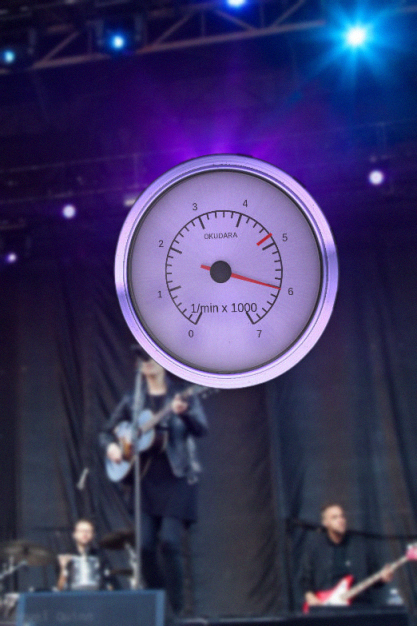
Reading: {"value": 6000, "unit": "rpm"}
